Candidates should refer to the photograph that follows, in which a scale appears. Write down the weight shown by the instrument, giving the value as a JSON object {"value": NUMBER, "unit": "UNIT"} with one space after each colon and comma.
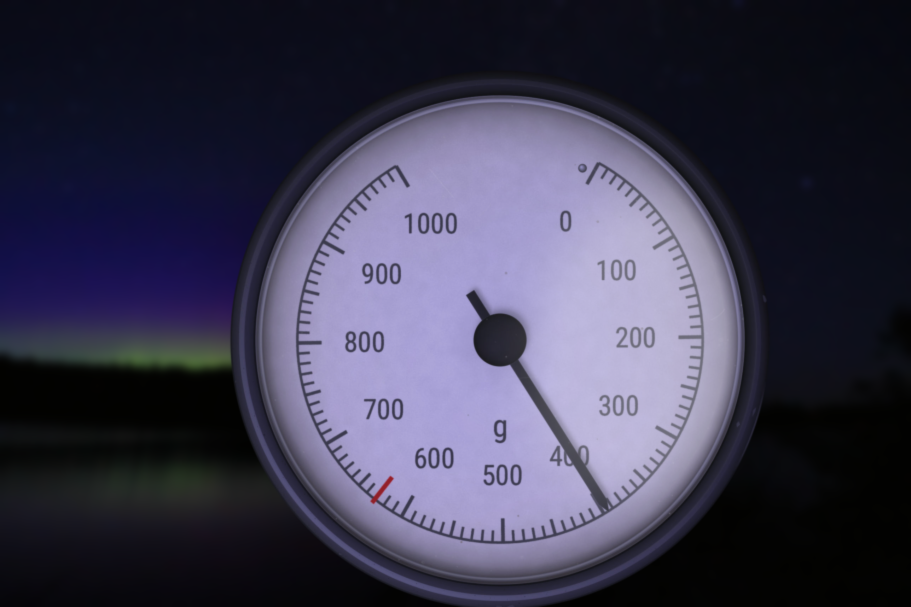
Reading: {"value": 395, "unit": "g"}
